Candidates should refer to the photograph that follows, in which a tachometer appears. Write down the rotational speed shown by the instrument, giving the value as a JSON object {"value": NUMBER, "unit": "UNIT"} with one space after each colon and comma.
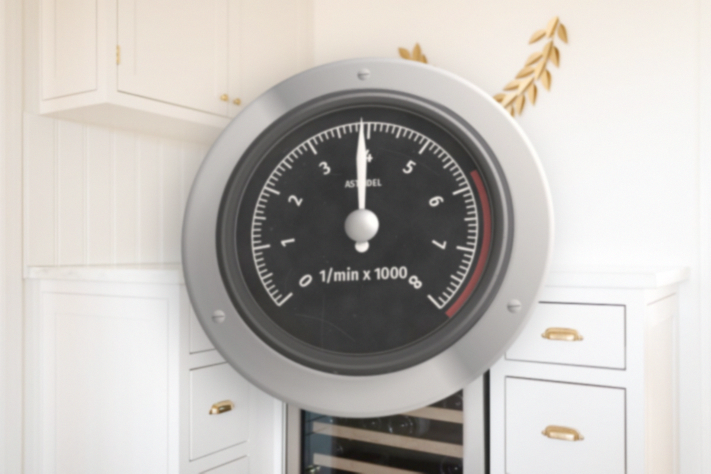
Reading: {"value": 3900, "unit": "rpm"}
